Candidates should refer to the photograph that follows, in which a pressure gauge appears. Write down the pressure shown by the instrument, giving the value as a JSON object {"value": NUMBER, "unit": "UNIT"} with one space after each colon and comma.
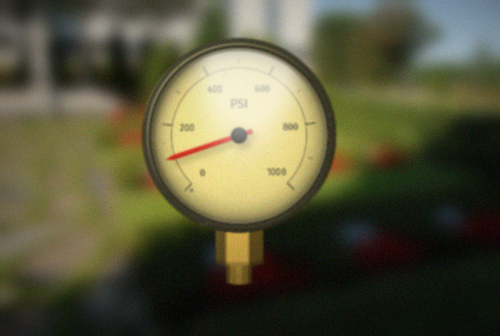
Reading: {"value": 100, "unit": "psi"}
